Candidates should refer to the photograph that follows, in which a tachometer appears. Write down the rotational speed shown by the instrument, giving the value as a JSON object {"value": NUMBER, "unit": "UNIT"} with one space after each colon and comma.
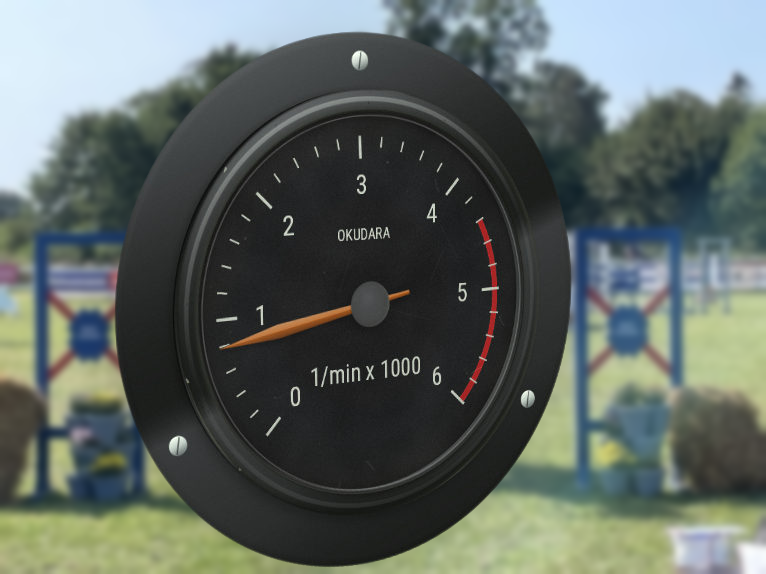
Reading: {"value": 800, "unit": "rpm"}
